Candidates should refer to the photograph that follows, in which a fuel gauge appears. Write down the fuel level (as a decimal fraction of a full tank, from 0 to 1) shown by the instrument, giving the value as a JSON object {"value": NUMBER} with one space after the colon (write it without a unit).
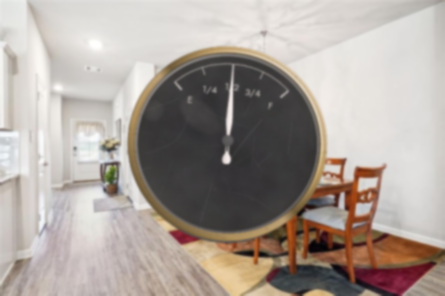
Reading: {"value": 0.5}
